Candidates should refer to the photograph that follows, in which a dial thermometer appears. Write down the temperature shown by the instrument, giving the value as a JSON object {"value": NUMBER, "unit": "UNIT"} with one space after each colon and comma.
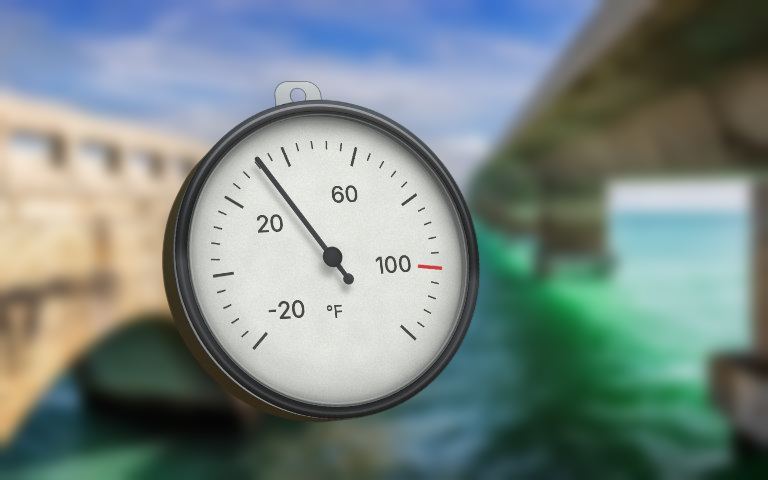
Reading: {"value": 32, "unit": "°F"}
